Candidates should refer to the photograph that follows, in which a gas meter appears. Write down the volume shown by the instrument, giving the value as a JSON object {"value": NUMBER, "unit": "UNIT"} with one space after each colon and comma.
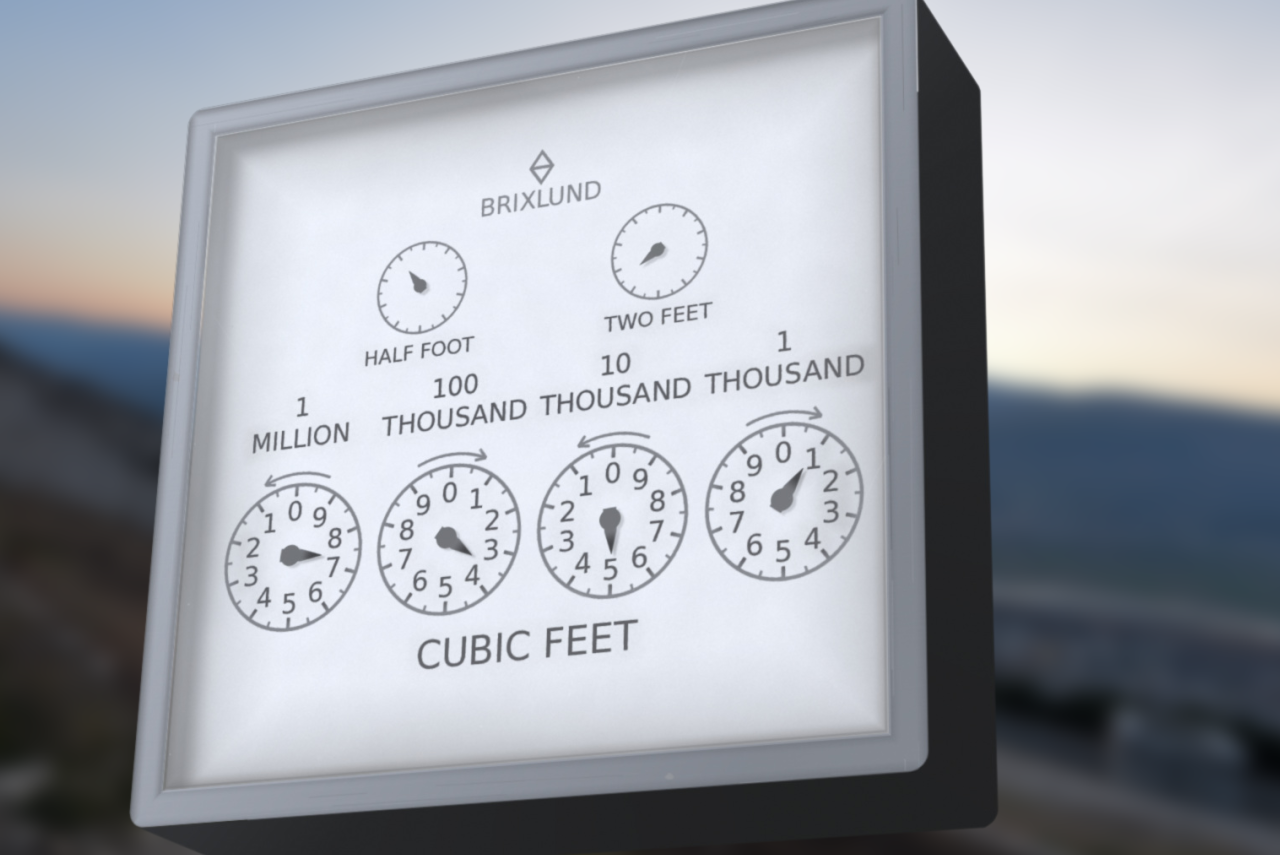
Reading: {"value": 735100, "unit": "ft³"}
